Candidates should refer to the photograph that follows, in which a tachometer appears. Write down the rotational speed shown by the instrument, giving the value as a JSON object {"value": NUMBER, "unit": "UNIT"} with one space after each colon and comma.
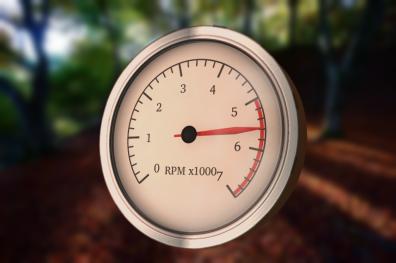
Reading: {"value": 5600, "unit": "rpm"}
